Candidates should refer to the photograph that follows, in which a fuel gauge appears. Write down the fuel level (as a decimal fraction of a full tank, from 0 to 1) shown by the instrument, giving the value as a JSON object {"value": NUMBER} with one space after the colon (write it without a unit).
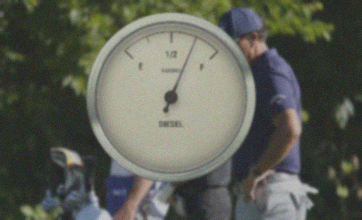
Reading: {"value": 0.75}
